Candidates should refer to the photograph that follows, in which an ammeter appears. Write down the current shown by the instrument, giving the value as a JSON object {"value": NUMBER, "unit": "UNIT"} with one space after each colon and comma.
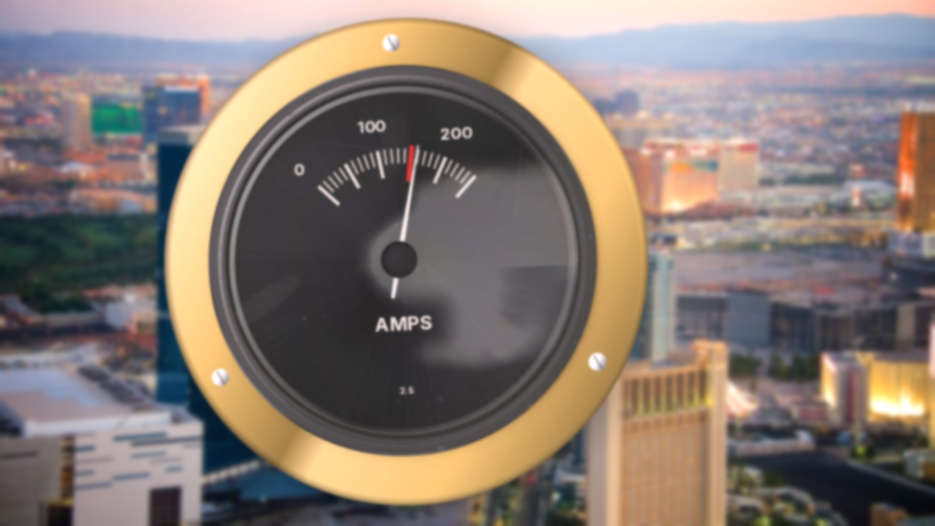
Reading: {"value": 160, "unit": "A"}
